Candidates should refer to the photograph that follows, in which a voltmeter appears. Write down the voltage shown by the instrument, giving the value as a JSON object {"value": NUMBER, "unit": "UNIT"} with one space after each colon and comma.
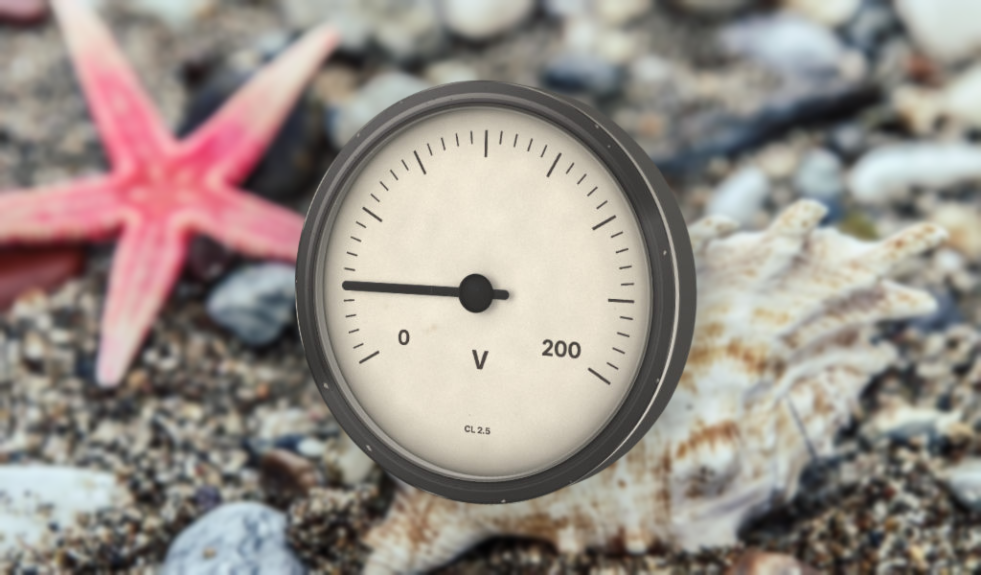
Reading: {"value": 25, "unit": "V"}
